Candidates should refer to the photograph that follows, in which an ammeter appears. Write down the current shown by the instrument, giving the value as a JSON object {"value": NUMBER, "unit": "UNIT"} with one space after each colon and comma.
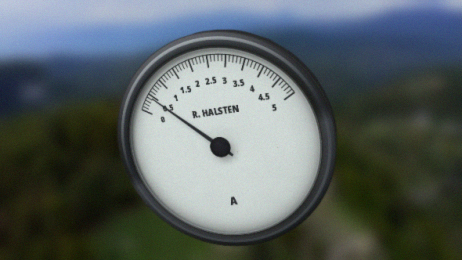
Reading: {"value": 0.5, "unit": "A"}
